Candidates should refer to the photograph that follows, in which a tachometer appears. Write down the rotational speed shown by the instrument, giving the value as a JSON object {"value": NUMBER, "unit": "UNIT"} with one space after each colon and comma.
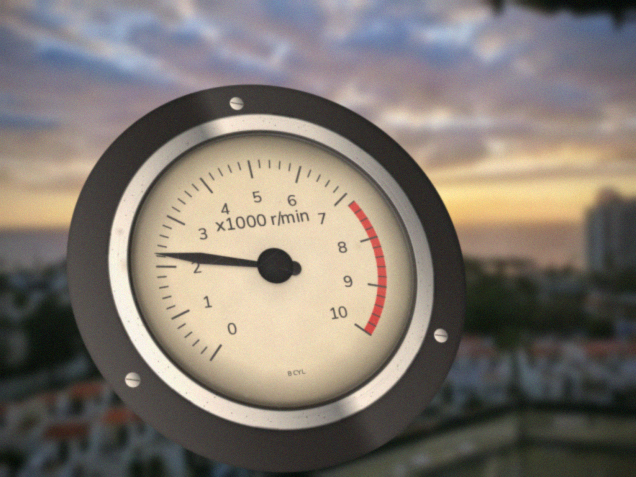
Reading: {"value": 2200, "unit": "rpm"}
